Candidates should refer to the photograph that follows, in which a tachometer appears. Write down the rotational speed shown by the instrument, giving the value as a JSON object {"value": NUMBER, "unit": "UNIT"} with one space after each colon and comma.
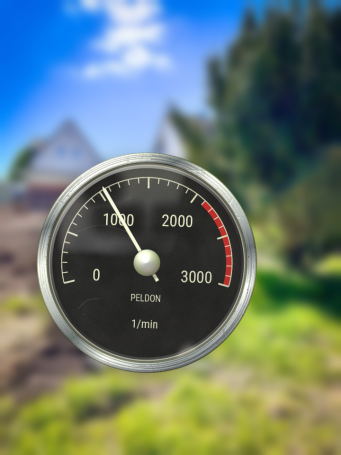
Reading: {"value": 1050, "unit": "rpm"}
